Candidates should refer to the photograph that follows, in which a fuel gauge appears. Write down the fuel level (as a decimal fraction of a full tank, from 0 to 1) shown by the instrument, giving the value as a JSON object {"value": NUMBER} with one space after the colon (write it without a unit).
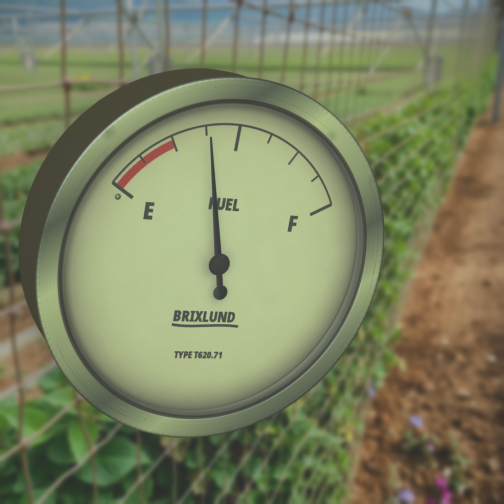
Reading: {"value": 0.375}
